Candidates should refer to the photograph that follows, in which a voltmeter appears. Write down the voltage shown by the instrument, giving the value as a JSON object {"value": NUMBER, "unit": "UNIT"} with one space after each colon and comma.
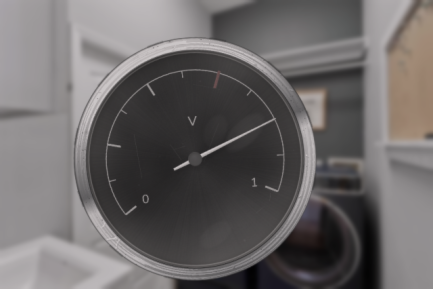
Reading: {"value": 0.8, "unit": "V"}
